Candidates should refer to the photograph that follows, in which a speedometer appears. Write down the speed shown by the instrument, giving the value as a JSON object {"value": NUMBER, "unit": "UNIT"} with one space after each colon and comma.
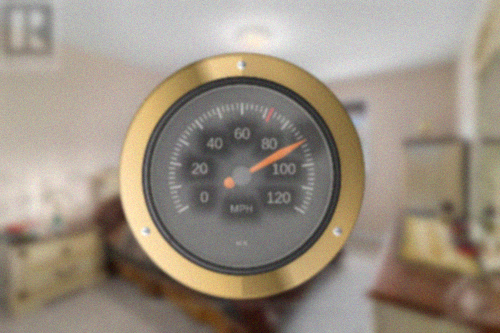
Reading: {"value": 90, "unit": "mph"}
